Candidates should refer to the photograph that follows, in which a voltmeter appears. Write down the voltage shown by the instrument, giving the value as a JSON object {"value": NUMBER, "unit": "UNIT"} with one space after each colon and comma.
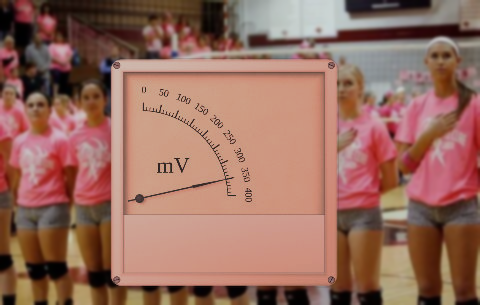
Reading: {"value": 350, "unit": "mV"}
